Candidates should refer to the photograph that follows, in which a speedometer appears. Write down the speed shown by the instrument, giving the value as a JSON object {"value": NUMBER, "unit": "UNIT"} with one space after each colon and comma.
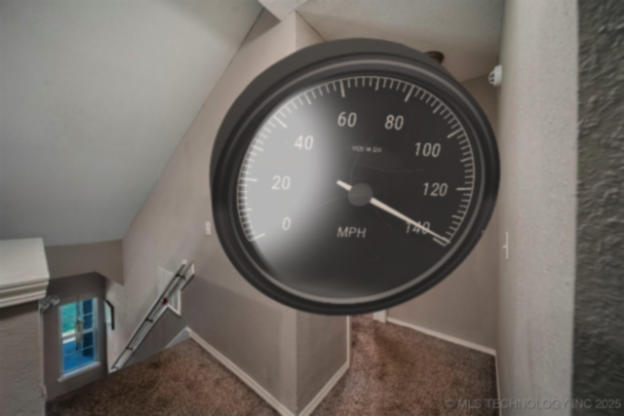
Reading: {"value": 138, "unit": "mph"}
